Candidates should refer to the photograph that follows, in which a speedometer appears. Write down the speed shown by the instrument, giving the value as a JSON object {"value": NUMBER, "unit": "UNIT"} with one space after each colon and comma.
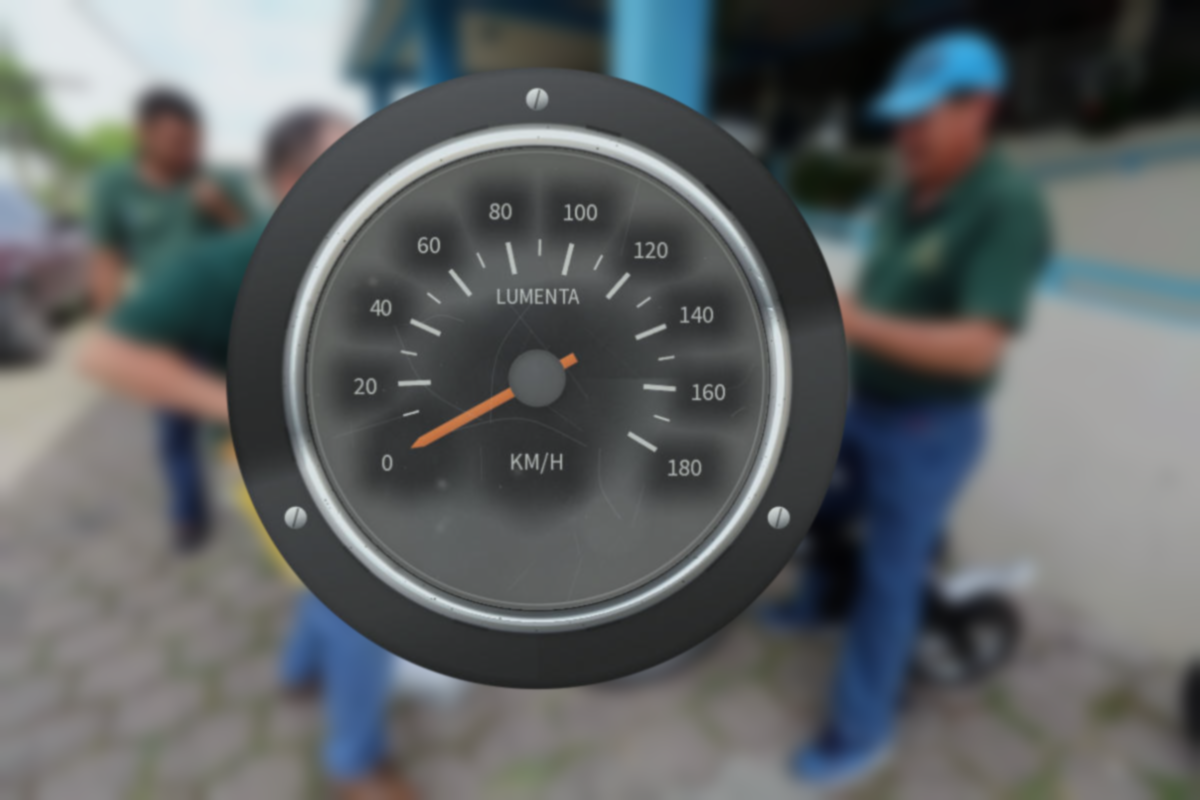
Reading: {"value": 0, "unit": "km/h"}
